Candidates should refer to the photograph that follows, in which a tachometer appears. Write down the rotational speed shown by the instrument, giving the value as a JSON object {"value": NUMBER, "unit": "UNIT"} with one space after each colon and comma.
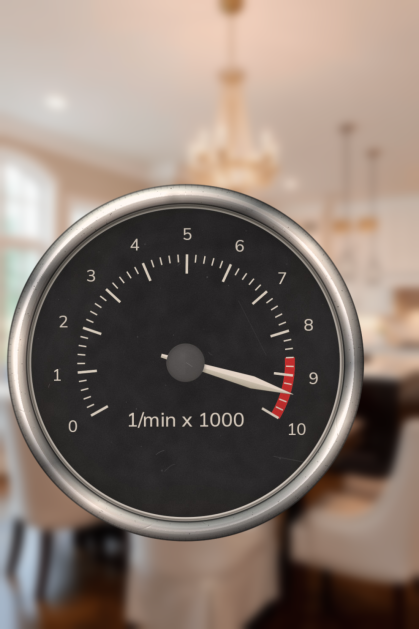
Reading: {"value": 9400, "unit": "rpm"}
